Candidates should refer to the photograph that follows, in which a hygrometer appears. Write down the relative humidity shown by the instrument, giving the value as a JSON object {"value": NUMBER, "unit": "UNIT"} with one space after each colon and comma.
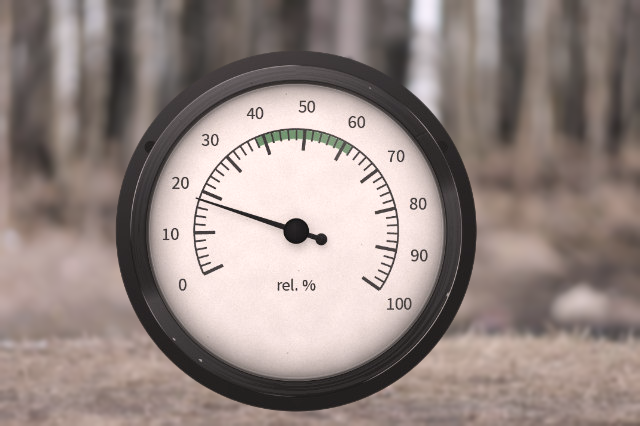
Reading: {"value": 18, "unit": "%"}
